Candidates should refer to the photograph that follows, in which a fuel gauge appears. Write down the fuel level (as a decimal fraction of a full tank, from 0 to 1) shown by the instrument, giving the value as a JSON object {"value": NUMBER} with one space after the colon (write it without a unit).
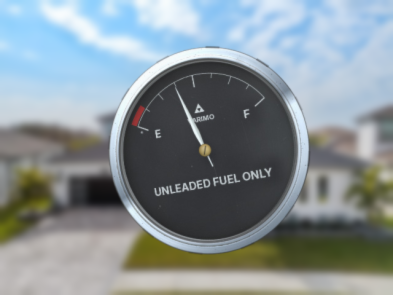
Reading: {"value": 0.375}
